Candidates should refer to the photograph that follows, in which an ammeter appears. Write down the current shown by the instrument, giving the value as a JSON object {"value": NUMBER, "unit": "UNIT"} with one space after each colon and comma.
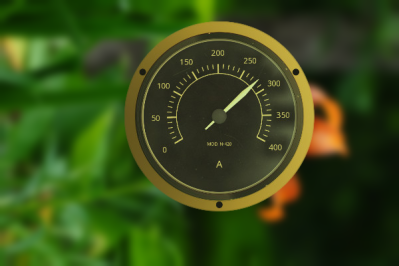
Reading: {"value": 280, "unit": "A"}
